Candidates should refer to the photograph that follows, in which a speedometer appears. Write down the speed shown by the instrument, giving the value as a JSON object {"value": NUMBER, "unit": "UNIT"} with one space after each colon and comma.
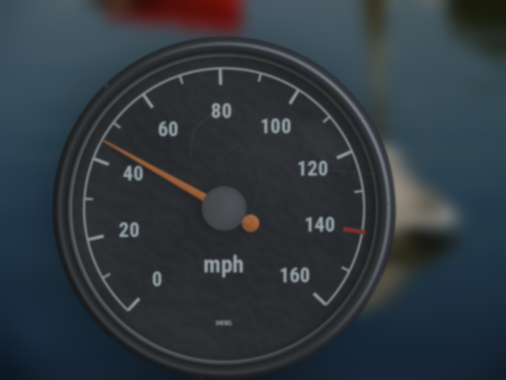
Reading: {"value": 45, "unit": "mph"}
